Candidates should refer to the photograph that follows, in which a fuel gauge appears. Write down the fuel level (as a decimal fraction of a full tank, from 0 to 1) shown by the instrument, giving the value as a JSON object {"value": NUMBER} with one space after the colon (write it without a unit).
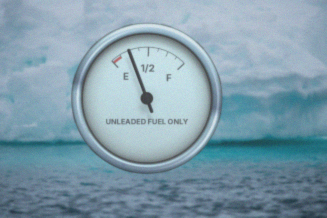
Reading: {"value": 0.25}
